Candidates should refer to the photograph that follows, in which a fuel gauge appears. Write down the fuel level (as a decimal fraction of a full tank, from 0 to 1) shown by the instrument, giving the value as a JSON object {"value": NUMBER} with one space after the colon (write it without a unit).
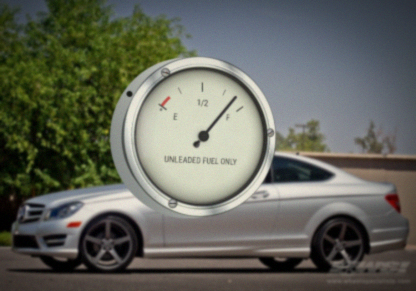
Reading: {"value": 0.875}
